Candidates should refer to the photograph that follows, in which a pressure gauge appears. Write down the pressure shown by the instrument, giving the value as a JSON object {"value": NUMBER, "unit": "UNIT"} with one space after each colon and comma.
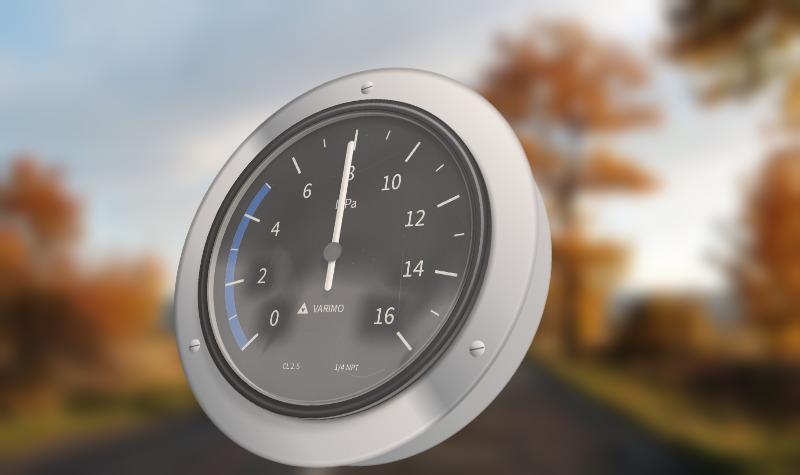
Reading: {"value": 8, "unit": "MPa"}
